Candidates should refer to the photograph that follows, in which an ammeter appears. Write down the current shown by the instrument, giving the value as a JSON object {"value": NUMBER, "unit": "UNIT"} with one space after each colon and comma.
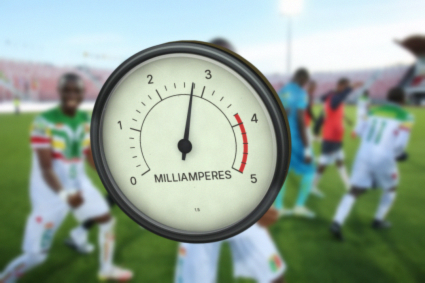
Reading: {"value": 2.8, "unit": "mA"}
